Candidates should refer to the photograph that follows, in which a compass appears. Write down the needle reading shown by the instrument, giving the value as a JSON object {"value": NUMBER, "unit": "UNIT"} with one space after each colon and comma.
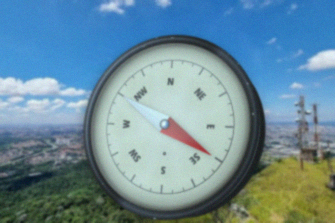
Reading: {"value": 120, "unit": "°"}
